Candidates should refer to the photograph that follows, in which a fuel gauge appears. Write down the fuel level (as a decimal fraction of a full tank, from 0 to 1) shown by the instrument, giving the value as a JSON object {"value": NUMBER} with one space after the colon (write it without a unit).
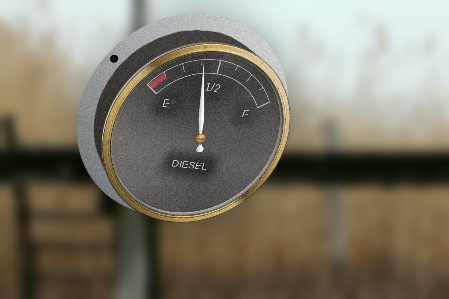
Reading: {"value": 0.375}
